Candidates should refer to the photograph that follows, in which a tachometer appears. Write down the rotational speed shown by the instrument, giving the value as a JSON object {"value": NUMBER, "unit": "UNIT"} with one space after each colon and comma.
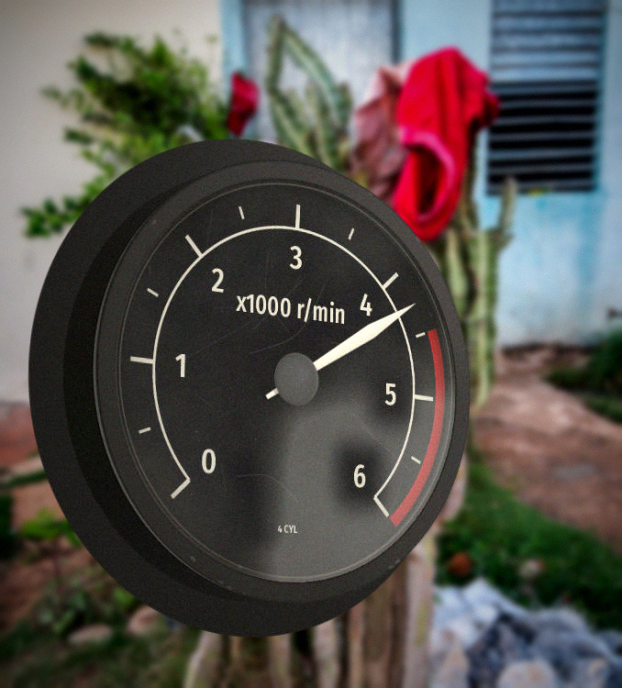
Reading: {"value": 4250, "unit": "rpm"}
